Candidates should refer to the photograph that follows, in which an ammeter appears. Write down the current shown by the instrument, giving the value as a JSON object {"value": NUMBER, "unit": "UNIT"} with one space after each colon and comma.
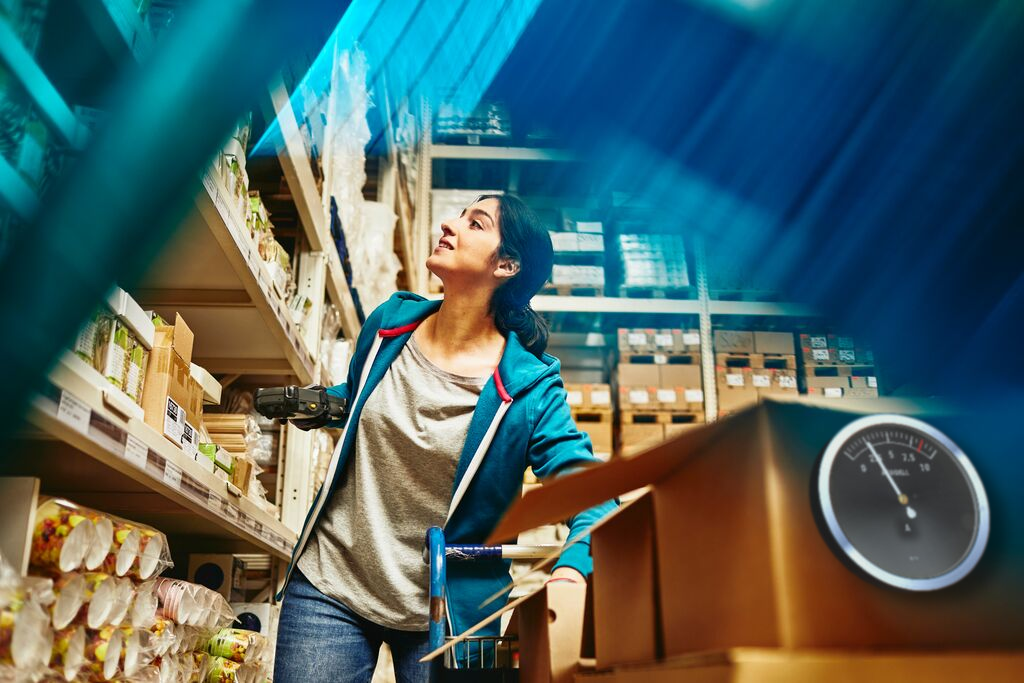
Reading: {"value": 2.5, "unit": "A"}
